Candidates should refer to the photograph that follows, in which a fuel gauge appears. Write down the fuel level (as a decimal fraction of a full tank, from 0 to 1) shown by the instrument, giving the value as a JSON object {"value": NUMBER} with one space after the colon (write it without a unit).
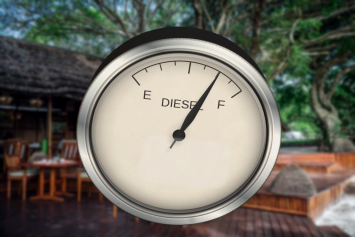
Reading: {"value": 0.75}
